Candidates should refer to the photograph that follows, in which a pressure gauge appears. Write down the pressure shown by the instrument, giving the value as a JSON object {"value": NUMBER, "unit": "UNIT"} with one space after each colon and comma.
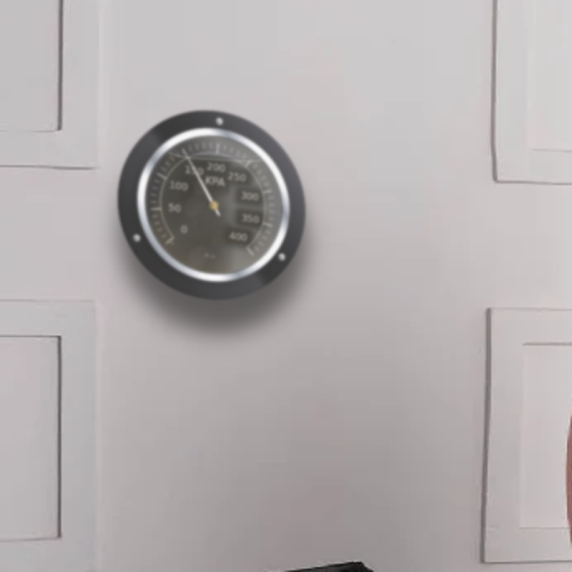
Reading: {"value": 150, "unit": "kPa"}
